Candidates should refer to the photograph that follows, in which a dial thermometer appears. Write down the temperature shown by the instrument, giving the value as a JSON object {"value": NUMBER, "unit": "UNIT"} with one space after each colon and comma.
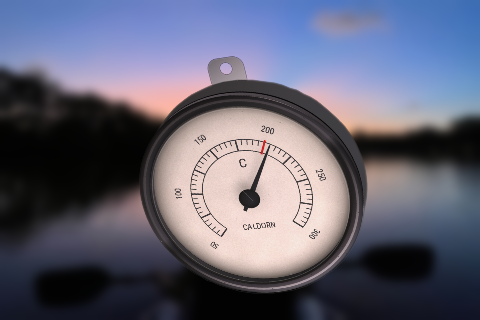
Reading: {"value": 205, "unit": "°C"}
